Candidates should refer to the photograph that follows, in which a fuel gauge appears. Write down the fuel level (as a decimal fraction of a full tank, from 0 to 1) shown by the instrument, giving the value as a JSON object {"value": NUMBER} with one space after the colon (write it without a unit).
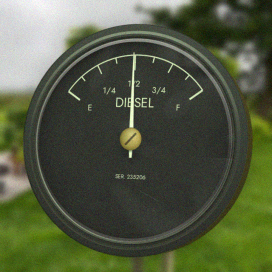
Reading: {"value": 0.5}
